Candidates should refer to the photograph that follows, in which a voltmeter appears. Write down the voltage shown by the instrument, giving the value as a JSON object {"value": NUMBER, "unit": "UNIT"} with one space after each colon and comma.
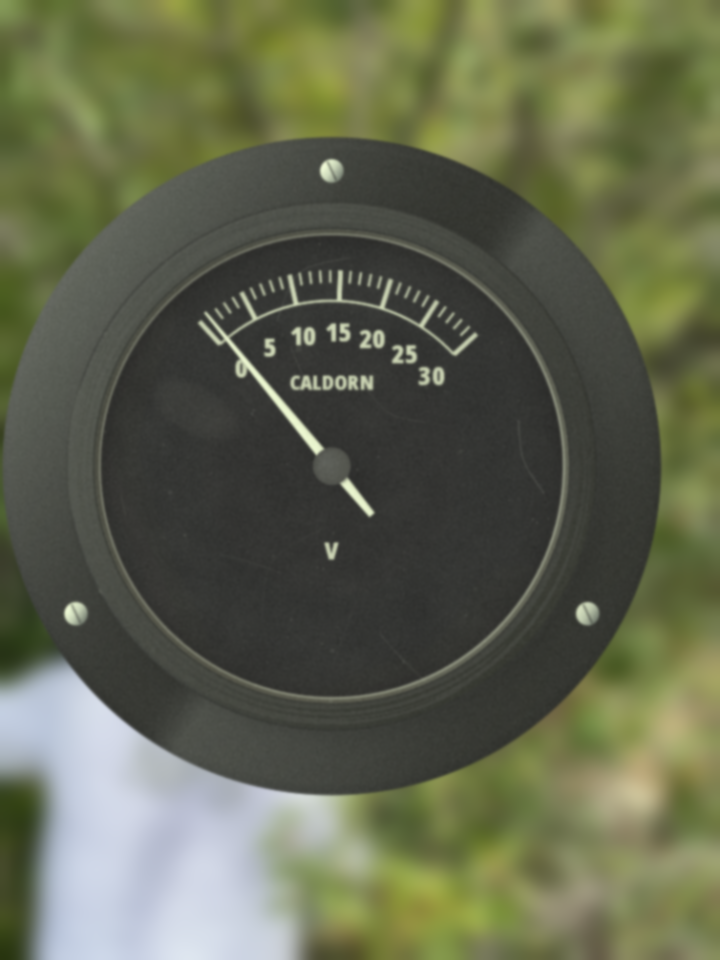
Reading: {"value": 1, "unit": "V"}
